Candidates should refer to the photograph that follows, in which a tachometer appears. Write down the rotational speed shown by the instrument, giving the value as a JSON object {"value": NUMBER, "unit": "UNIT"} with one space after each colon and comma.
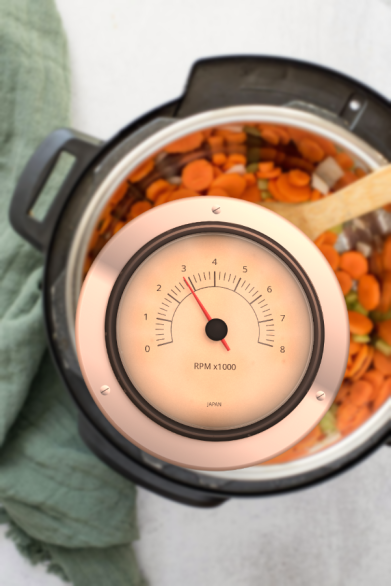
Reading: {"value": 2800, "unit": "rpm"}
